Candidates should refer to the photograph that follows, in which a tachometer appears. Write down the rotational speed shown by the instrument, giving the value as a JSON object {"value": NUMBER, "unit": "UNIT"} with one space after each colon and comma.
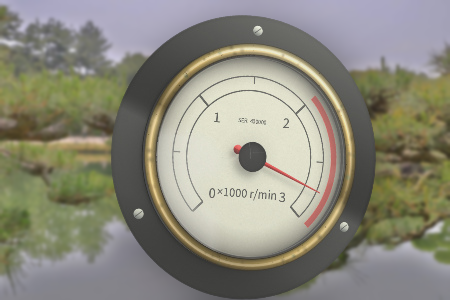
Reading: {"value": 2750, "unit": "rpm"}
